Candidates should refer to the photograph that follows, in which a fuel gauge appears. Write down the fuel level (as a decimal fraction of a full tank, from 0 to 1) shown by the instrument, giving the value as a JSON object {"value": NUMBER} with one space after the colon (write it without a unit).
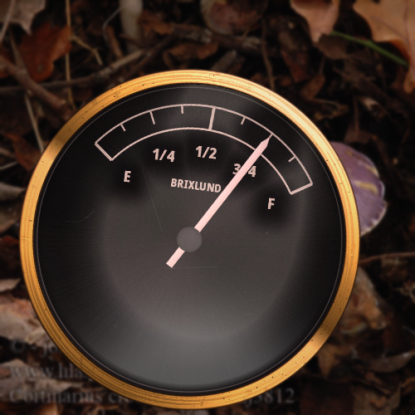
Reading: {"value": 0.75}
